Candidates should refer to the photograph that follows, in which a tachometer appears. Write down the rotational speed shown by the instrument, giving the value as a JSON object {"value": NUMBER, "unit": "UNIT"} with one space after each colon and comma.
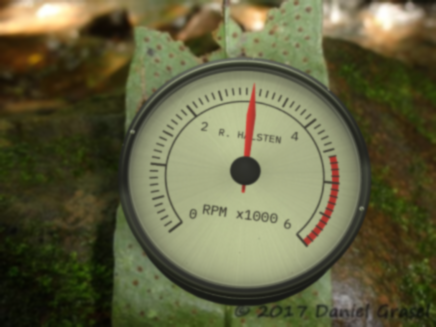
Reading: {"value": 3000, "unit": "rpm"}
